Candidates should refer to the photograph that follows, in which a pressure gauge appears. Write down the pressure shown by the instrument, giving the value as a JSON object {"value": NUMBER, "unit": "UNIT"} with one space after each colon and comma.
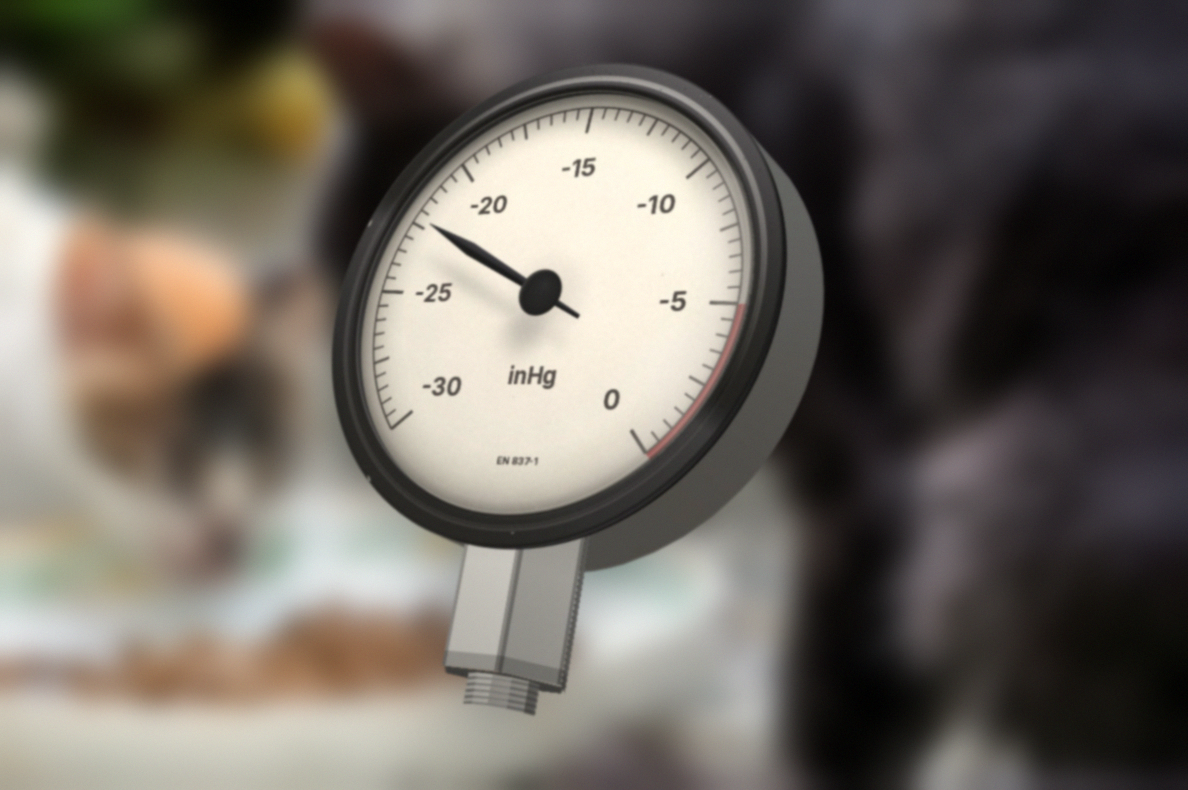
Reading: {"value": -22.25, "unit": "inHg"}
